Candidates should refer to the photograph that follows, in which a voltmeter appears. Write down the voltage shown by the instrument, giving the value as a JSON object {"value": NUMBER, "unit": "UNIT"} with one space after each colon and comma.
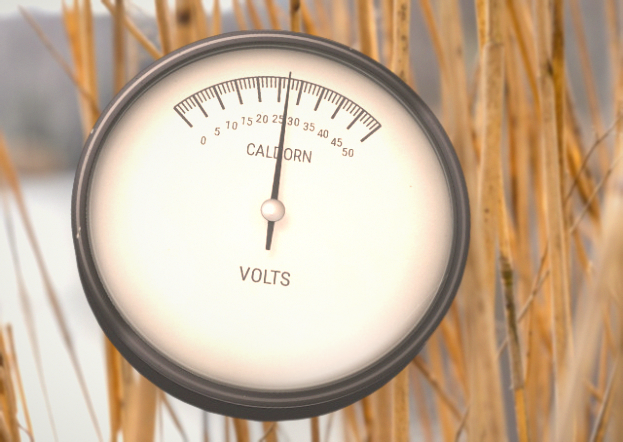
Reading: {"value": 27, "unit": "V"}
